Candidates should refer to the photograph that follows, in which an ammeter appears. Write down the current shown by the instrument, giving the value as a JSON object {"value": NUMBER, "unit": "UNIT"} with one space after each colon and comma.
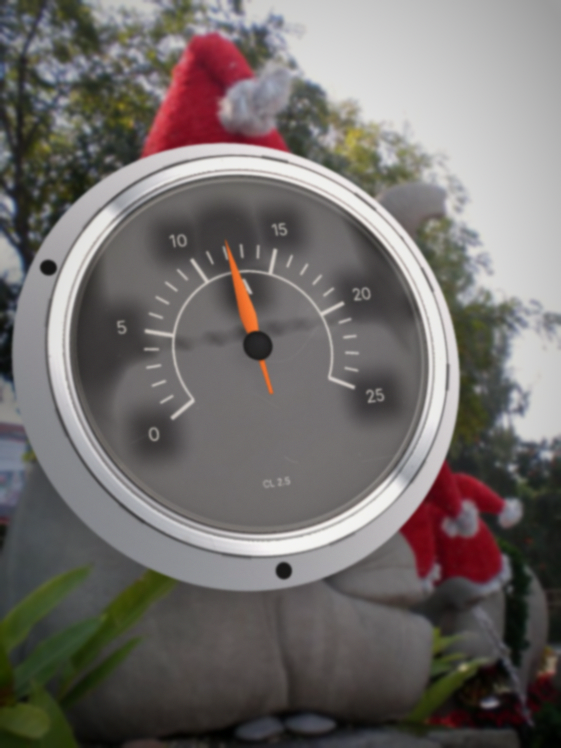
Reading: {"value": 12, "unit": "A"}
